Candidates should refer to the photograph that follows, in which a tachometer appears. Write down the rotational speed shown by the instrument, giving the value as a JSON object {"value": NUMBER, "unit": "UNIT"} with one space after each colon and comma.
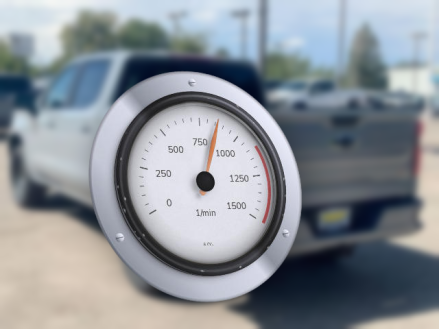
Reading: {"value": 850, "unit": "rpm"}
